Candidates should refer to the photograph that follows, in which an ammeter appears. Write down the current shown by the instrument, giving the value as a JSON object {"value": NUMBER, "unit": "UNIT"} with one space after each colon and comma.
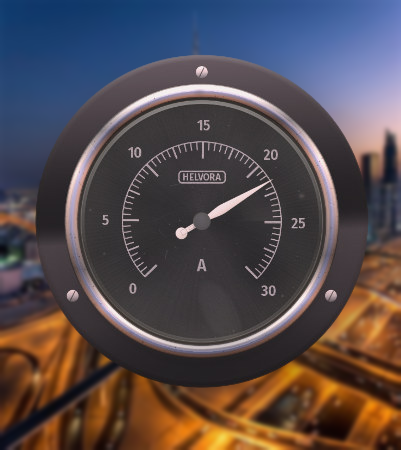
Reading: {"value": 21.5, "unit": "A"}
